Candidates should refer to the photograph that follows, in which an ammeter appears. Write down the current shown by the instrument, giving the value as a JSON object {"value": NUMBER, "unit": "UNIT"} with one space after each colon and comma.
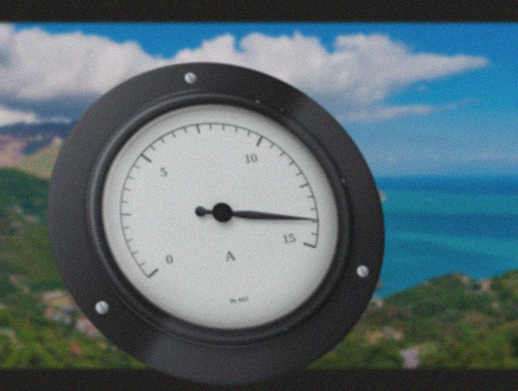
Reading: {"value": 14, "unit": "A"}
